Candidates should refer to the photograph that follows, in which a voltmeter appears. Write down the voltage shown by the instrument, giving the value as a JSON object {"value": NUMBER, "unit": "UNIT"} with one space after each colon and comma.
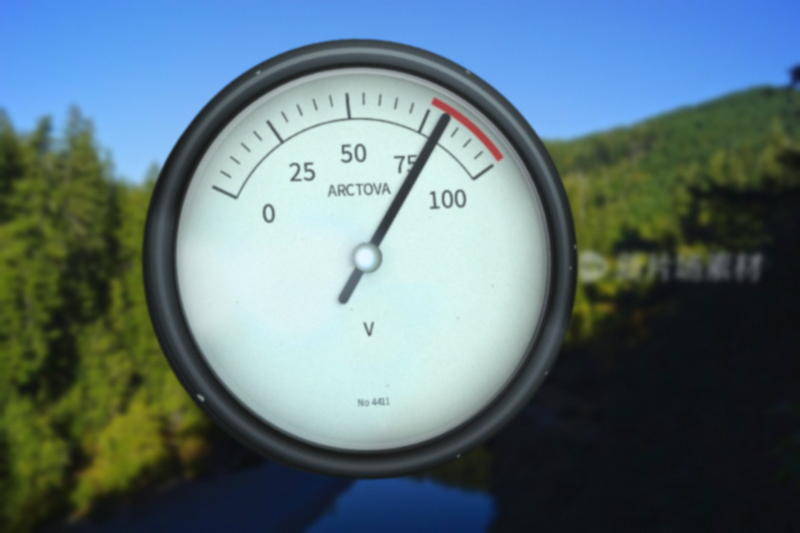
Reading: {"value": 80, "unit": "V"}
